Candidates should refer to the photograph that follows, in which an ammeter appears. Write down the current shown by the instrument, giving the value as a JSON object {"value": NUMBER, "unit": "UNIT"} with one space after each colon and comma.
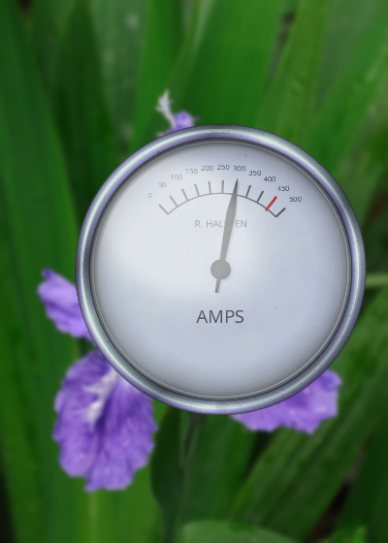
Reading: {"value": 300, "unit": "A"}
